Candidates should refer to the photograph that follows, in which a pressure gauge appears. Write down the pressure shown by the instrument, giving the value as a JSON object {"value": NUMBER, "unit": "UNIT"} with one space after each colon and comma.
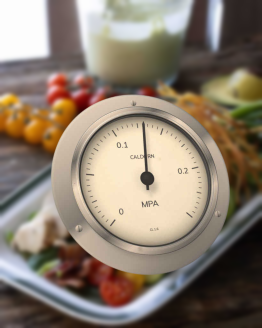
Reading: {"value": 0.13, "unit": "MPa"}
